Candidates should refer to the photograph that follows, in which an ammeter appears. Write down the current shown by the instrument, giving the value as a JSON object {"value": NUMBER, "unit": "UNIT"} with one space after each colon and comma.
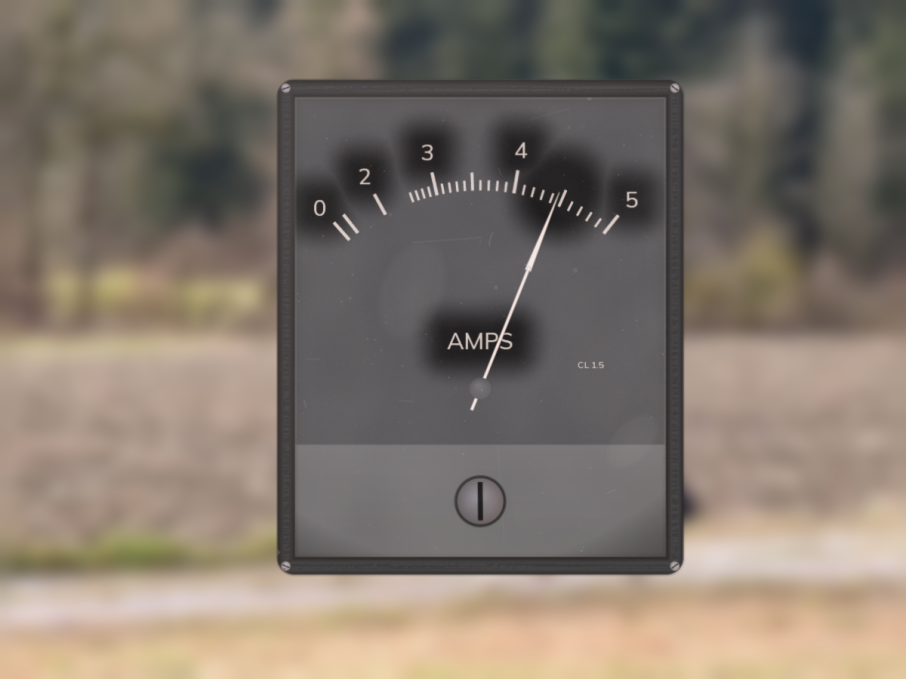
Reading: {"value": 4.45, "unit": "A"}
